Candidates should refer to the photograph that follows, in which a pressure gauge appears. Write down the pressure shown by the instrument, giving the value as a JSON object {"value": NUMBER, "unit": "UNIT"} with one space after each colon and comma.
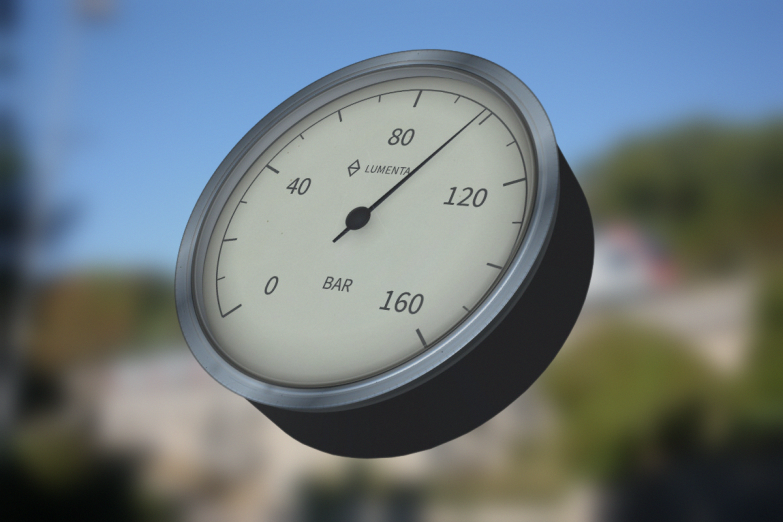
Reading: {"value": 100, "unit": "bar"}
